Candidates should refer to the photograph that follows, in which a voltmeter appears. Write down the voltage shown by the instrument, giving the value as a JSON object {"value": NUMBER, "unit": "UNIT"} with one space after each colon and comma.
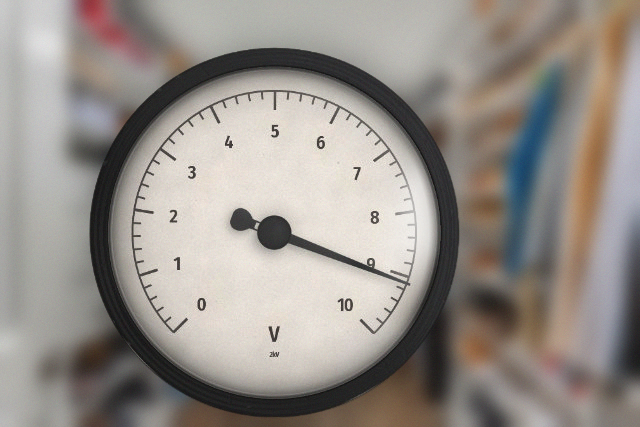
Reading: {"value": 9.1, "unit": "V"}
